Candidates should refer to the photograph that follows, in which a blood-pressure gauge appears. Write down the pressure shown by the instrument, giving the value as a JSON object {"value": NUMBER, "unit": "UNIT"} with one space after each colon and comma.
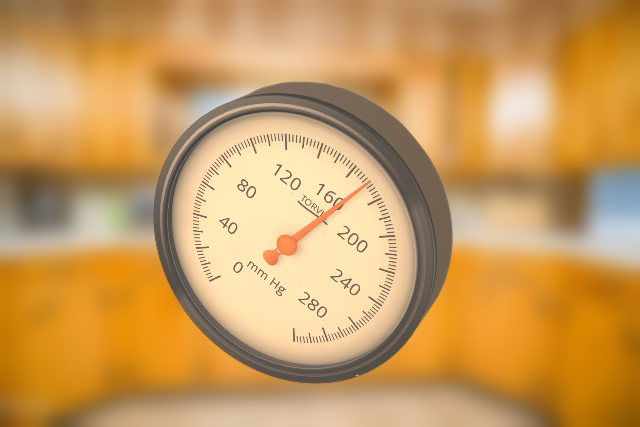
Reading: {"value": 170, "unit": "mmHg"}
